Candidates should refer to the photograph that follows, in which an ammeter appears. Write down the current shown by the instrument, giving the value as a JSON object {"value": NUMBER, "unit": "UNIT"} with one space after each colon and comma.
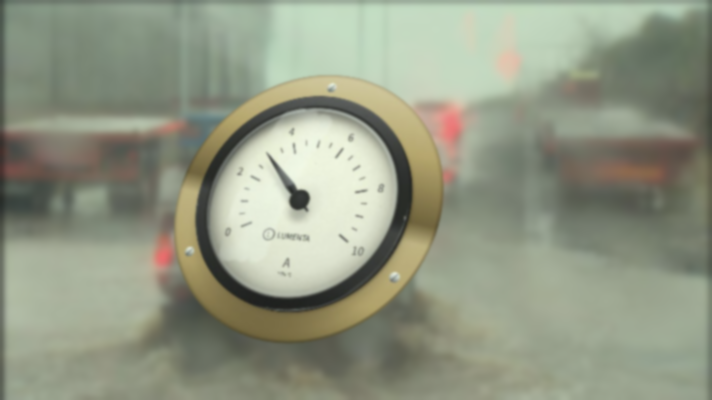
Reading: {"value": 3, "unit": "A"}
